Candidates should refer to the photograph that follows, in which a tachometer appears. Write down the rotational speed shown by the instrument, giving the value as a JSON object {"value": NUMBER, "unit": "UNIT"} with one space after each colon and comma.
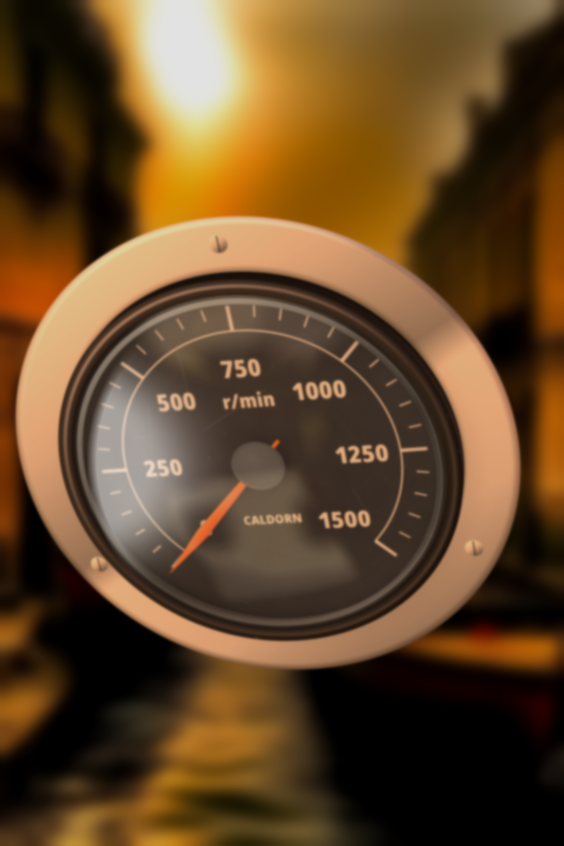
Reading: {"value": 0, "unit": "rpm"}
